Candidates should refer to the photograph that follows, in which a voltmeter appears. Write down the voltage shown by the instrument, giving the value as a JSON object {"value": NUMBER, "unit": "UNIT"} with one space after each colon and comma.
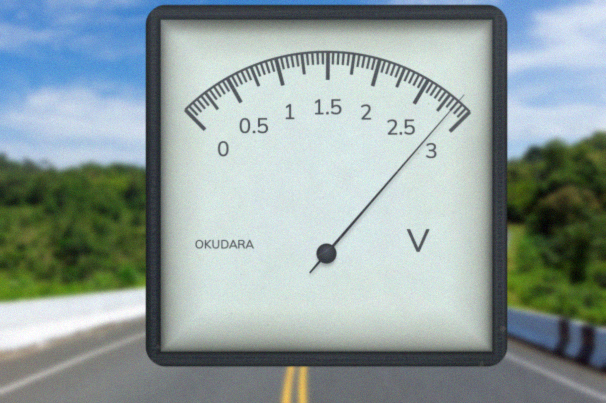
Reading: {"value": 2.85, "unit": "V"}
